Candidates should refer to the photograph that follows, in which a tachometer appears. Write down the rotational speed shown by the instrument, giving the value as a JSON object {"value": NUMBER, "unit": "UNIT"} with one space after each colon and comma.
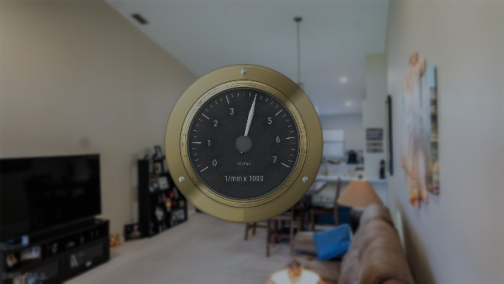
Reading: {"value": 4000, "unit": "rpm"}
